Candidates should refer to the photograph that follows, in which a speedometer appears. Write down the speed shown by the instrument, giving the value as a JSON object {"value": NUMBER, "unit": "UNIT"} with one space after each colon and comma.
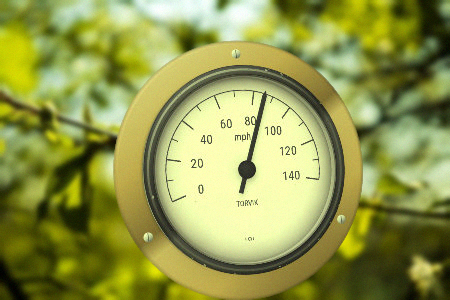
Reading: {"value": 85, "unit": "mph"}
